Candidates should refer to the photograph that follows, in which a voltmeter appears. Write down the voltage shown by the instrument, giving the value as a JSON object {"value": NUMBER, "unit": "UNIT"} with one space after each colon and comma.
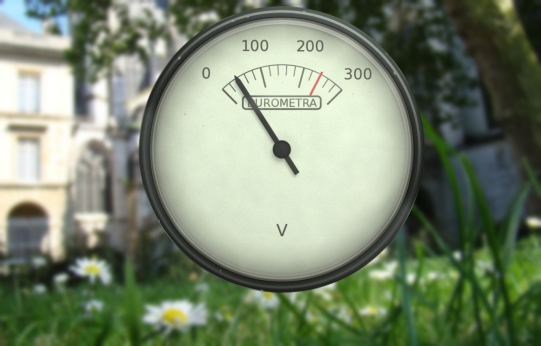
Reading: {"value": 40, "unit": "V"}
